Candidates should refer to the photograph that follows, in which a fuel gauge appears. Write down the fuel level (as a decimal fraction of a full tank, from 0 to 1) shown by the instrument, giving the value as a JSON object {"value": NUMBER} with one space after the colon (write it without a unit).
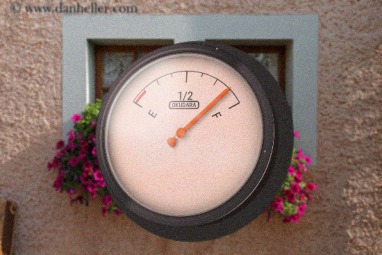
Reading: {"value": 0.875}
